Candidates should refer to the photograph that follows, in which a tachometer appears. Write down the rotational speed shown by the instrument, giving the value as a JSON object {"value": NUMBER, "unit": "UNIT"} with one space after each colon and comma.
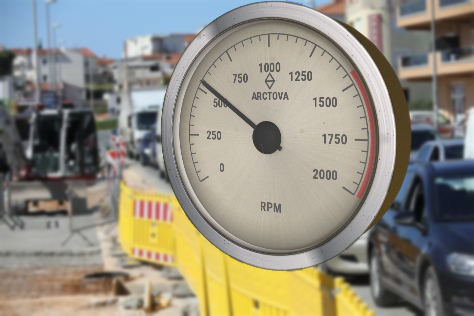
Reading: {"value": 550, "unit": "rpm"}
